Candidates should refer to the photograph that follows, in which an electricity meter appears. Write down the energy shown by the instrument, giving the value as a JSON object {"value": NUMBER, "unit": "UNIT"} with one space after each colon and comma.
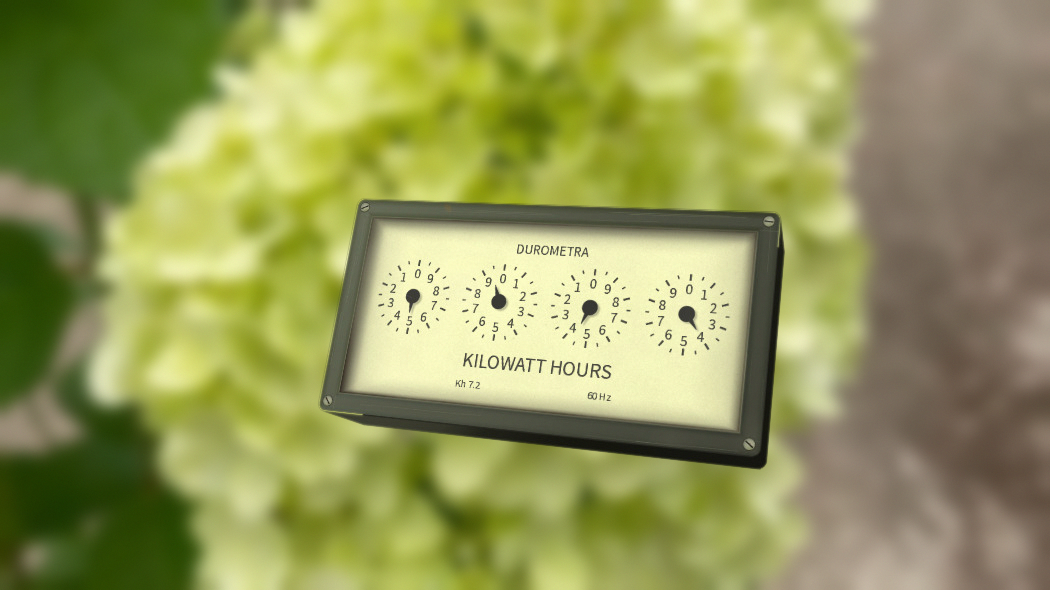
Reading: {"value": 4944, "unit": "kWh"}
